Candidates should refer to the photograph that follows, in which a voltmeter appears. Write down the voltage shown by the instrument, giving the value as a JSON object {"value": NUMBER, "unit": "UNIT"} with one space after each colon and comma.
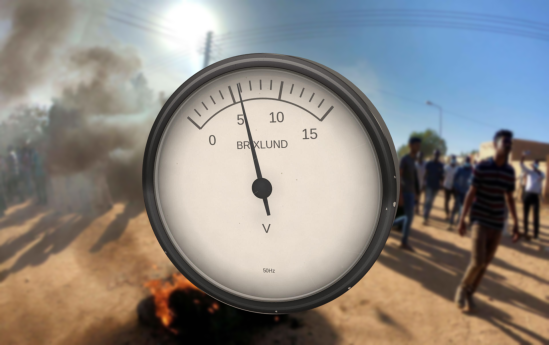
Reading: {"value": 6, "unit": "V"}
